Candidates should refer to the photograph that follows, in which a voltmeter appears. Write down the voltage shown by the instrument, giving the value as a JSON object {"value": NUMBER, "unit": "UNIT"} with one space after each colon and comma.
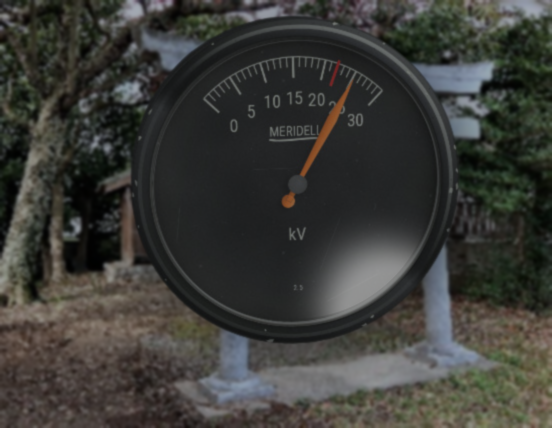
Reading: {"value": 25, "unit": "kV"}
